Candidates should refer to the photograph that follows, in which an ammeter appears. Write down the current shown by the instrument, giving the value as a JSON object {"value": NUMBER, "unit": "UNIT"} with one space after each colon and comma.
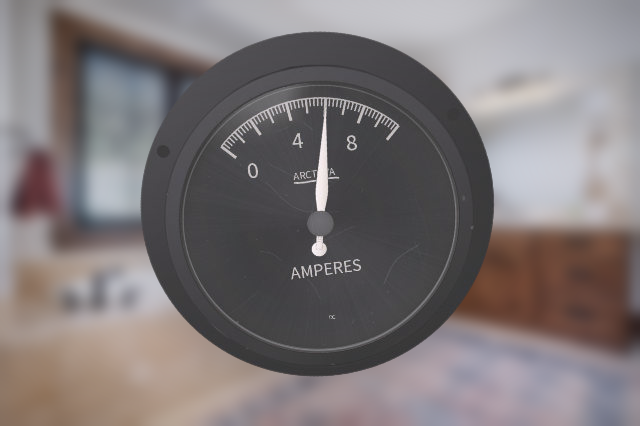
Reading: {"value": 6, "unit": "A"}
